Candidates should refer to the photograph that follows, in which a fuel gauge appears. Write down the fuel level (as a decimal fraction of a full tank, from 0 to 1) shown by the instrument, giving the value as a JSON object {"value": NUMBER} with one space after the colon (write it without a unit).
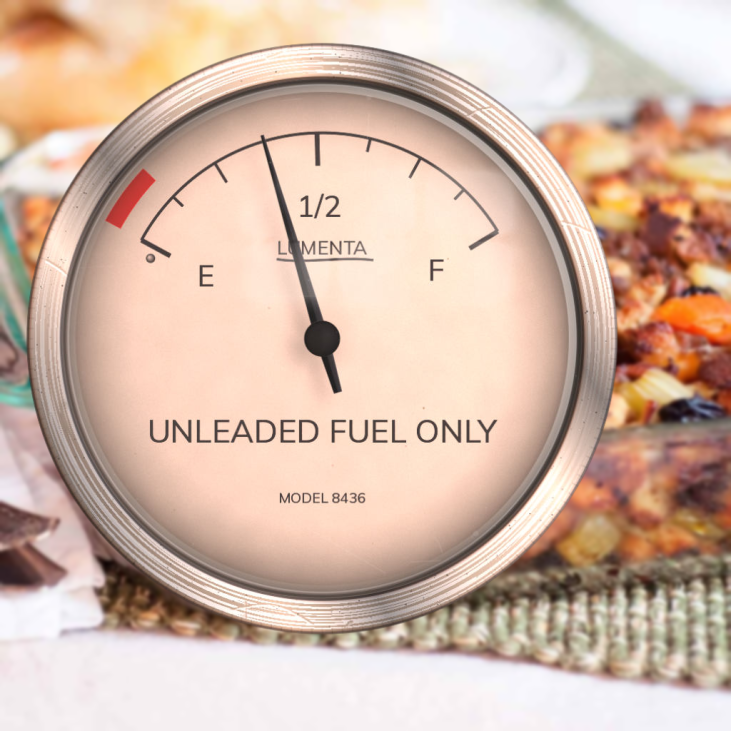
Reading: {"value": 0.375}
